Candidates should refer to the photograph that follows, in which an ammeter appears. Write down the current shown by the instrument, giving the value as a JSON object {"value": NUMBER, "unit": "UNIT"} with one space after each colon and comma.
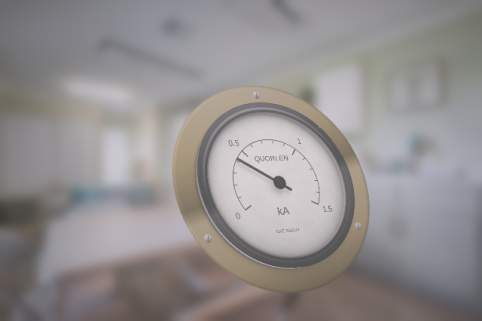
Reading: {"value": 0.4, "unit": "kA"}
